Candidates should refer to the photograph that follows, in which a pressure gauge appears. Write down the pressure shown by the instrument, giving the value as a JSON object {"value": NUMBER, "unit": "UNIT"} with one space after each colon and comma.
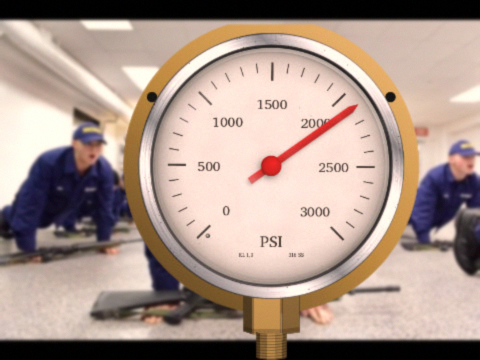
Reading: {"value": 2100, "unit": "psi"}
